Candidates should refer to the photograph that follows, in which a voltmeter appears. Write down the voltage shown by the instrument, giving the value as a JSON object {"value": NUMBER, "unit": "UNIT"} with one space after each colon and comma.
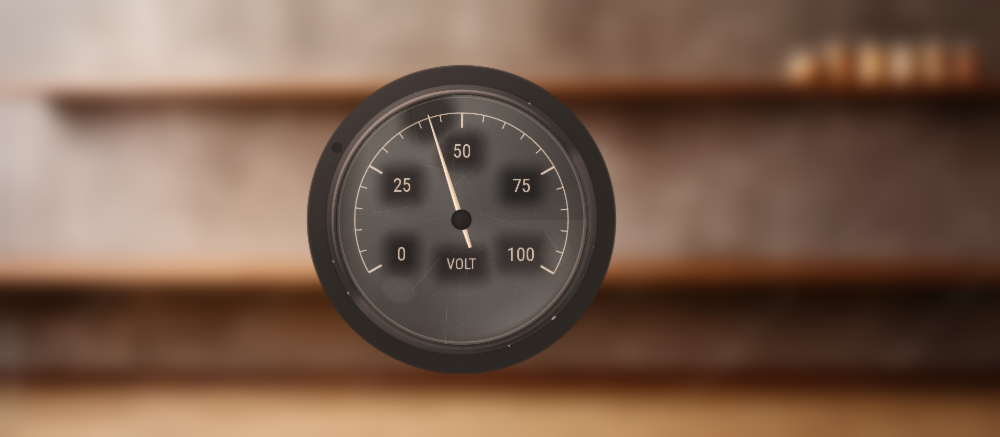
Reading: {"value": 42.5, "unit": "V"}
